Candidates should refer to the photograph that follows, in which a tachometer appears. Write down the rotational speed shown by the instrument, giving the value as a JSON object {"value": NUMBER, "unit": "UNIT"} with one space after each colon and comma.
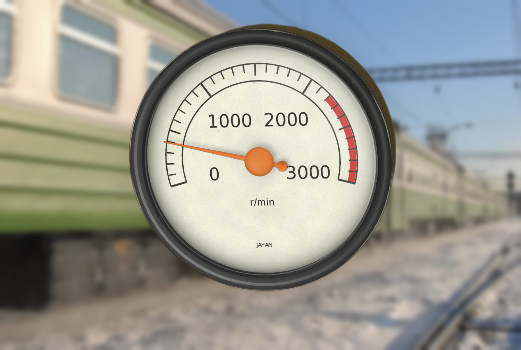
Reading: {"value": 400, "unit": "rpm"}
